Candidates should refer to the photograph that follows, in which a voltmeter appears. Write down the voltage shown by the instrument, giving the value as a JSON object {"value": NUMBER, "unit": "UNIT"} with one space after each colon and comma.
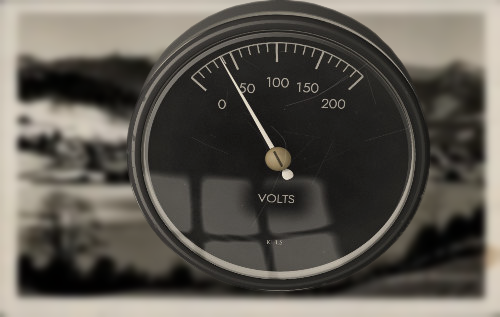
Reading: {"value": 40, "unit": "V"}
